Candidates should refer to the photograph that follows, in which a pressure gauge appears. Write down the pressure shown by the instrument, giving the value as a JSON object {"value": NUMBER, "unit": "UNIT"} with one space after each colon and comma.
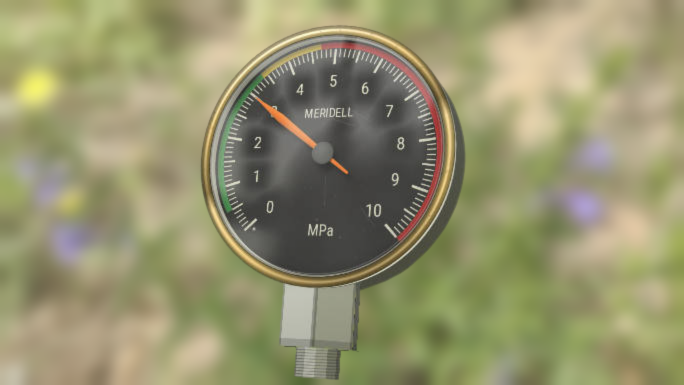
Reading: {"value": 3, "unit": "MPa"}
